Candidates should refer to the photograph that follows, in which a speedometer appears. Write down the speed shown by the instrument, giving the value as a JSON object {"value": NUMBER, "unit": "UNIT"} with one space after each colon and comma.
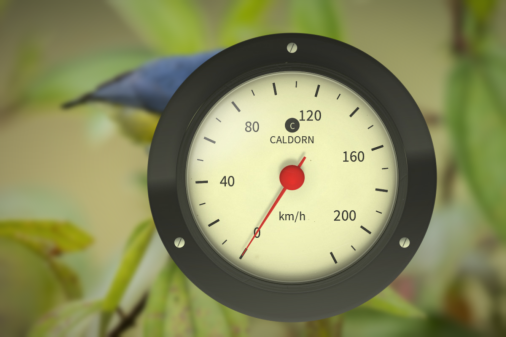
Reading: {"value": 0, "unit": "km/h"}
